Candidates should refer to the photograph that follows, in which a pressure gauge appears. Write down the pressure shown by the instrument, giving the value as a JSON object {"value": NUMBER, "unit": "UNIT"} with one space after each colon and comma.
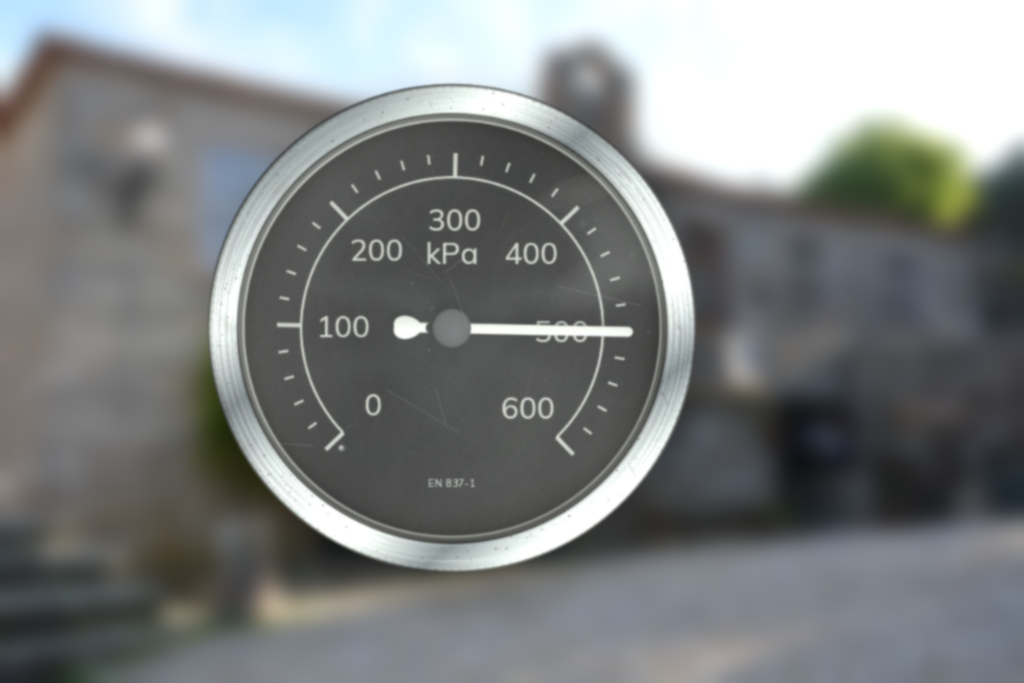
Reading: {"value": 500, "unit": "kPa"}
